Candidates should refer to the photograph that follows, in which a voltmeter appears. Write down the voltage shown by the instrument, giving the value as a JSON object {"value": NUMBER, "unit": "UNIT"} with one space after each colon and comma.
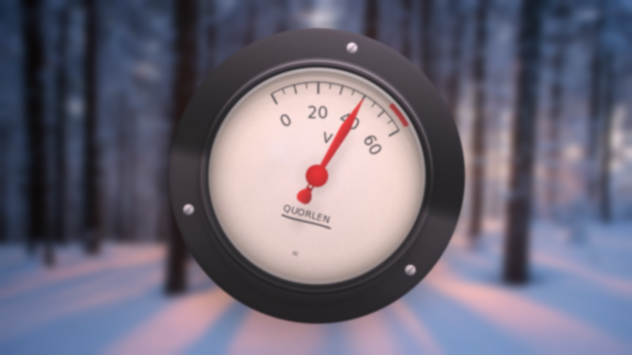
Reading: {"value": 40, "unit": "V"}
